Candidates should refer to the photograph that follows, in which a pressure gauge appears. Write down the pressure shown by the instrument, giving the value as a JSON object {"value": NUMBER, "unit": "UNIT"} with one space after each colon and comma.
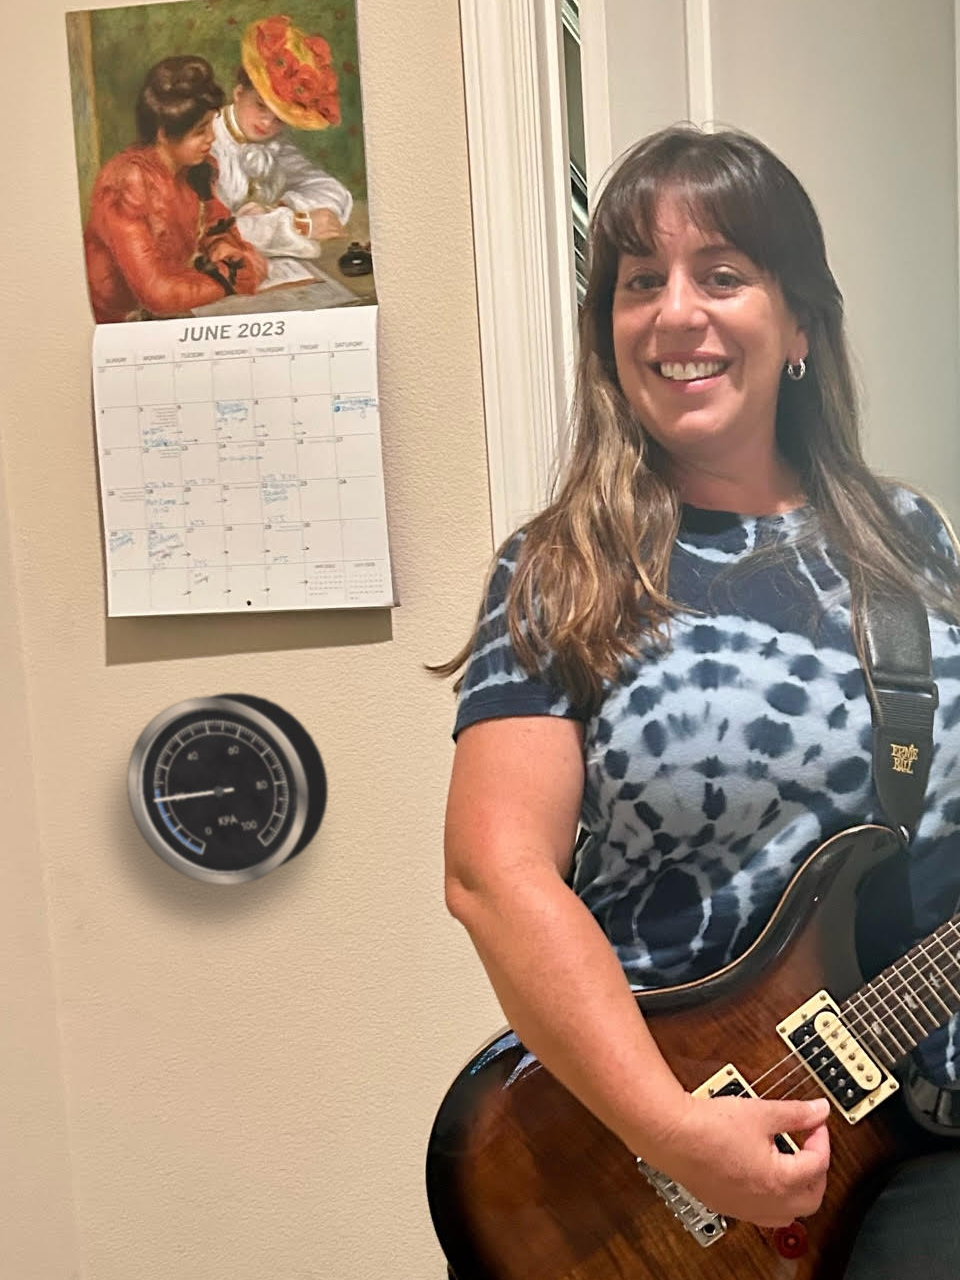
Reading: {"value": 20, "unit": "kPa"}
